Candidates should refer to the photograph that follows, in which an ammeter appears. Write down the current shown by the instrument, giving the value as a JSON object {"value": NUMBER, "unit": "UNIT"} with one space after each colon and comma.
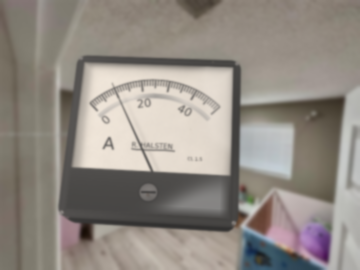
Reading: {"value": 10, "unit": "A"}
